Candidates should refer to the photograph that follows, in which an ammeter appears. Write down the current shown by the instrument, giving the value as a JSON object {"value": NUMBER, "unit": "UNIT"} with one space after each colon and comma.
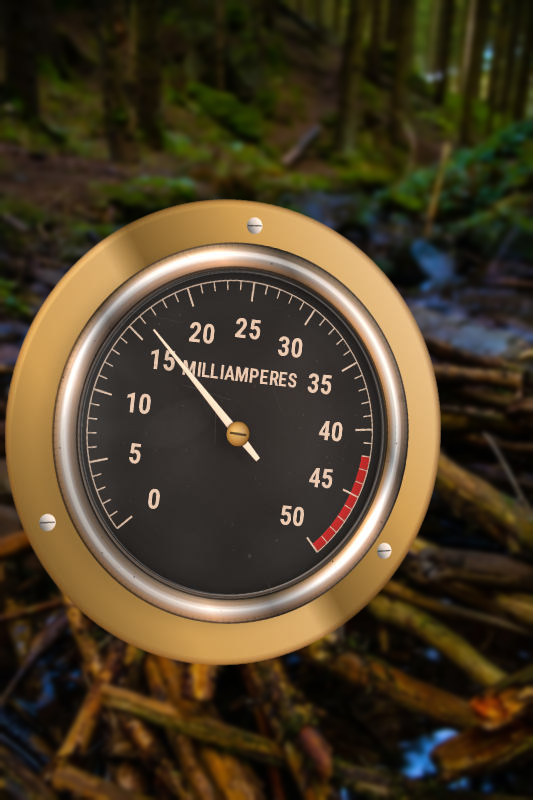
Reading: {"value": 16, "unit": "mA"}
